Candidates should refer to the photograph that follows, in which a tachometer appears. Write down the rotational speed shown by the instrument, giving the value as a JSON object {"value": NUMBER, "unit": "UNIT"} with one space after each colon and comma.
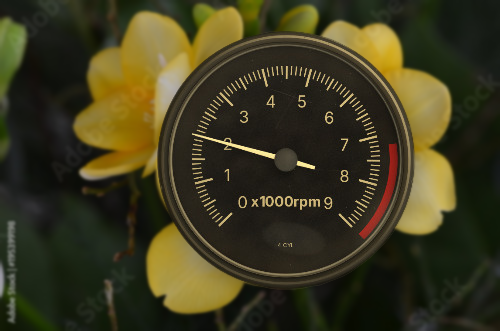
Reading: {"value": 2000, "unit": "rpm"}
